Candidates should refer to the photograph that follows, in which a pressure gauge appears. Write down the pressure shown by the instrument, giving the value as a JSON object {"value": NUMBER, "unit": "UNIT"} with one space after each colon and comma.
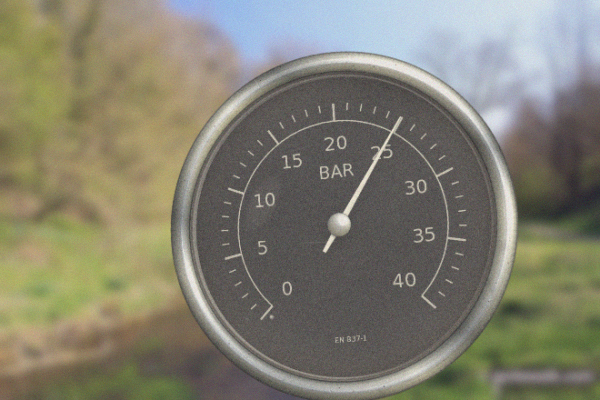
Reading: {"value": 25, "unit": "bar"}
